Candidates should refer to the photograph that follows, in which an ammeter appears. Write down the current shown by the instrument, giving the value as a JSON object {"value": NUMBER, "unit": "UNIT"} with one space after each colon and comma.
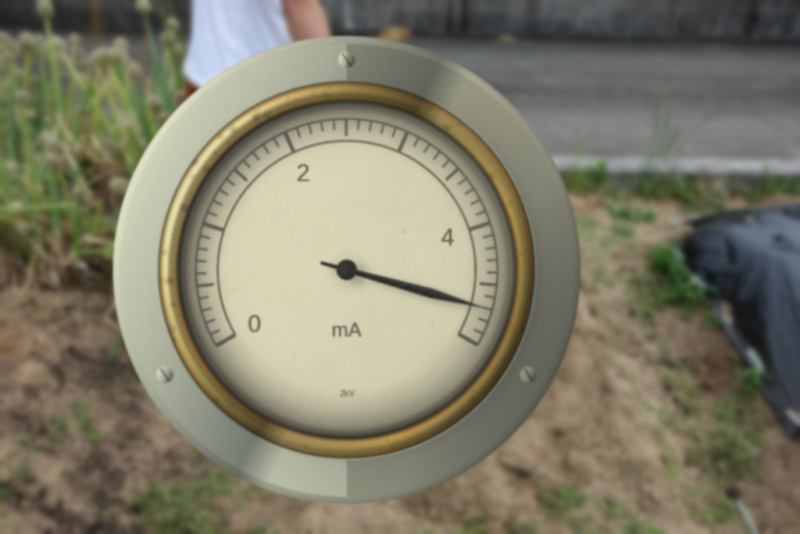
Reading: {"value": 4.7, "unit": "mA"}
